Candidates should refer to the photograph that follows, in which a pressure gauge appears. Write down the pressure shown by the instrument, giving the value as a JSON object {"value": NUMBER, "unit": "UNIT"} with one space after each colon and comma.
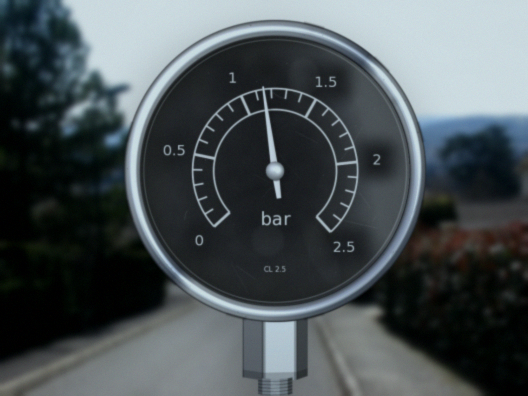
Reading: {"value": 1.15, "unit": "bar"}
